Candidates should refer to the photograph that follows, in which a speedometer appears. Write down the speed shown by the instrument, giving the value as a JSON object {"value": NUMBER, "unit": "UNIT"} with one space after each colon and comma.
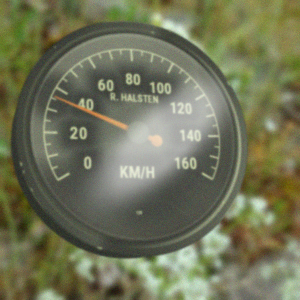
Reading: {"value": 35, "unit": "km/h"}
